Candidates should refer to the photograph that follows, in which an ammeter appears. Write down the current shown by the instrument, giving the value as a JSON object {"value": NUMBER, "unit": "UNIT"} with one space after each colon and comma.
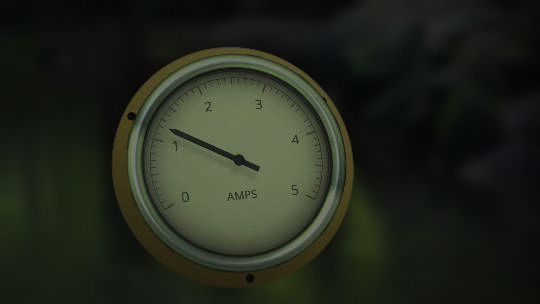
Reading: {"value": 1.2, "unit": "A"}
